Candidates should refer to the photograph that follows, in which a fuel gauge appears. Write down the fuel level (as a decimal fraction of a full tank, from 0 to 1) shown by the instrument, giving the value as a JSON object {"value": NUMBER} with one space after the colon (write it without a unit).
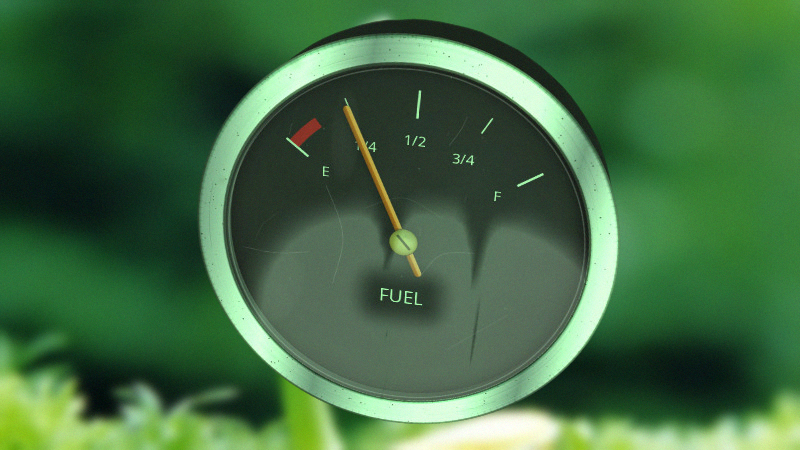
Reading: {"value": 0.25}
